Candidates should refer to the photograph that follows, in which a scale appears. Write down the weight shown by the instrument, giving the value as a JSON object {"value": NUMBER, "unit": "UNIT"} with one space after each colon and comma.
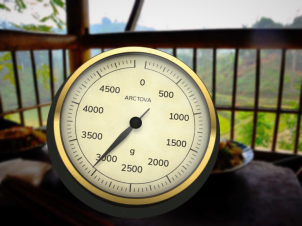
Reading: {"value": 3050, "unit": "g"}
